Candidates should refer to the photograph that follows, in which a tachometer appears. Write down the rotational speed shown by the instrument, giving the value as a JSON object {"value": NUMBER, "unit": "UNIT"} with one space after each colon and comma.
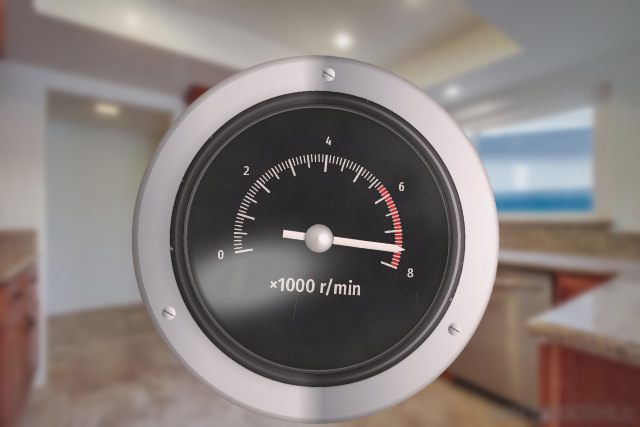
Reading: {"value": 7500, "unit": "rpm"}
